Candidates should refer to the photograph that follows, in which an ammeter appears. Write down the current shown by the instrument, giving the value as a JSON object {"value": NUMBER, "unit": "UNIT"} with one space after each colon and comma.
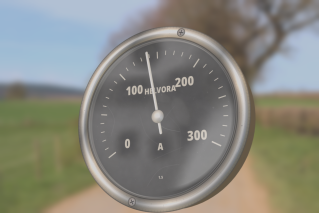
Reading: {"value": 140, "unit": "A"}
